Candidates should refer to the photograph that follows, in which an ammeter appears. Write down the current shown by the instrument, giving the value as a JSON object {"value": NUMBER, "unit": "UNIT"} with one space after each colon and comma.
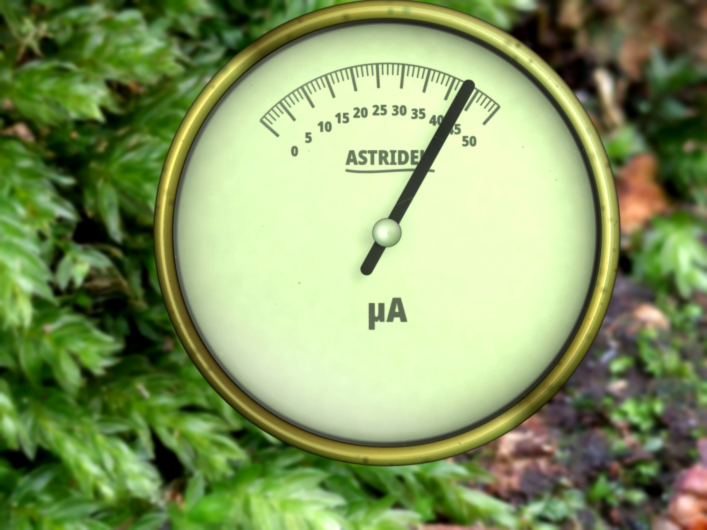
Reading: {"value": 43, "unit": "µA"}
